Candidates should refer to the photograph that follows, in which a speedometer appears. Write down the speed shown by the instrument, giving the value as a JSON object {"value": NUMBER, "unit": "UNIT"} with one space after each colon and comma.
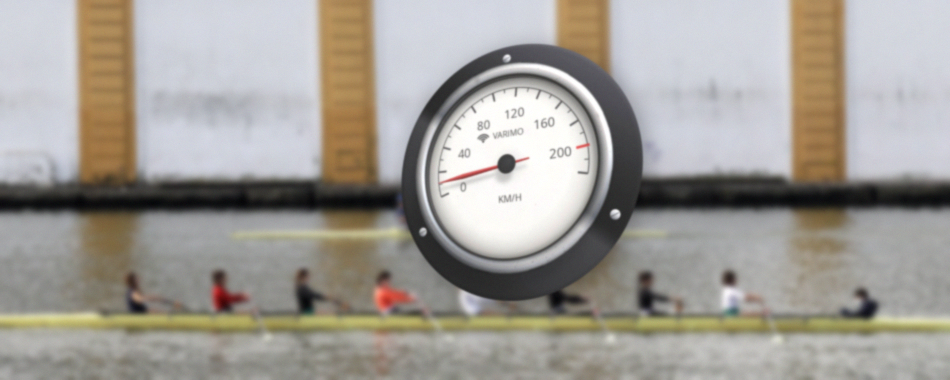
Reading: {"value": 10, "unit": "km/h"}
